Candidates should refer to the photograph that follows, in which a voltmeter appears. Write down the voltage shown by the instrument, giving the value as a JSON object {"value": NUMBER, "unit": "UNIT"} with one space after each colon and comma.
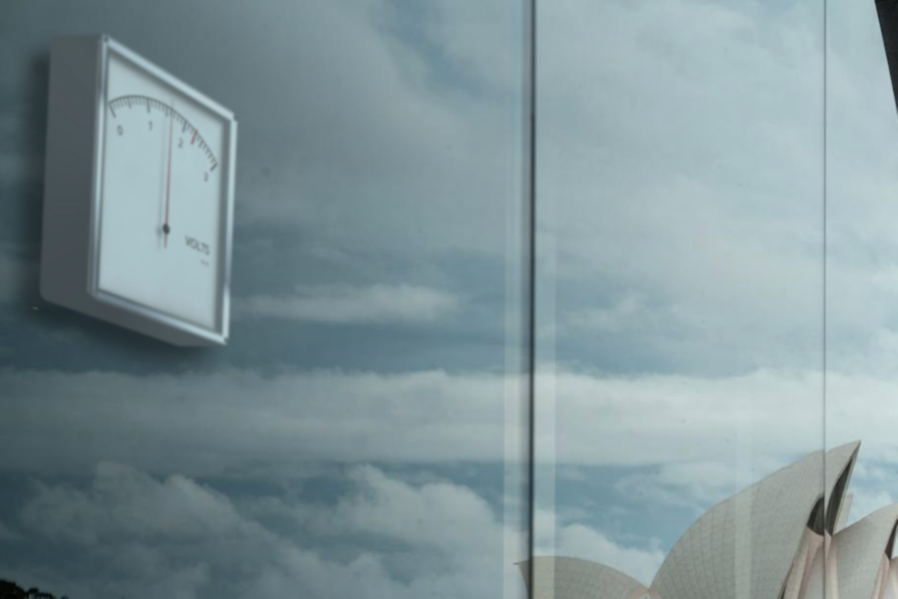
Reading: {"value": 1.5, "unit": "V"}
